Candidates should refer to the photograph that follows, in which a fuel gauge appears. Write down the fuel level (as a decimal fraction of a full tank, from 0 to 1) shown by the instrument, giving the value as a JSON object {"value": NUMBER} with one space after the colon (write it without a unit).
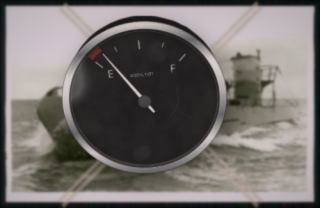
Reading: {"value": 0.125}
